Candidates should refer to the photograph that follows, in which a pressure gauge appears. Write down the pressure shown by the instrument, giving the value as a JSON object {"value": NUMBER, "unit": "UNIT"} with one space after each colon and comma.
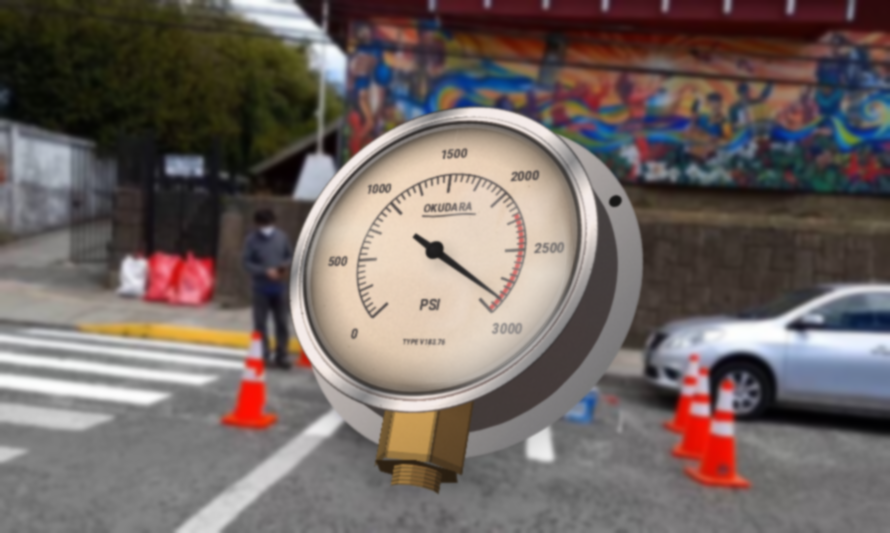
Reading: {"value": 2900, "unit": "psi"}
